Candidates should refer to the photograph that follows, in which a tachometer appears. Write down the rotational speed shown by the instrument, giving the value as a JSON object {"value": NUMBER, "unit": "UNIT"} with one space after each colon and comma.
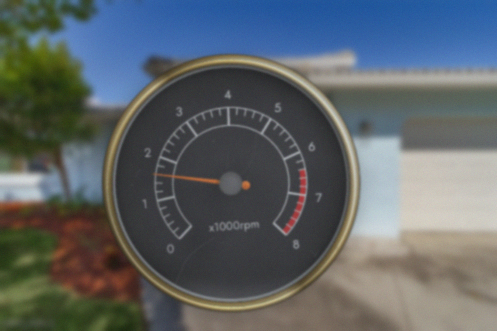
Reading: {"value": 1600, "unit": "rpm"}
